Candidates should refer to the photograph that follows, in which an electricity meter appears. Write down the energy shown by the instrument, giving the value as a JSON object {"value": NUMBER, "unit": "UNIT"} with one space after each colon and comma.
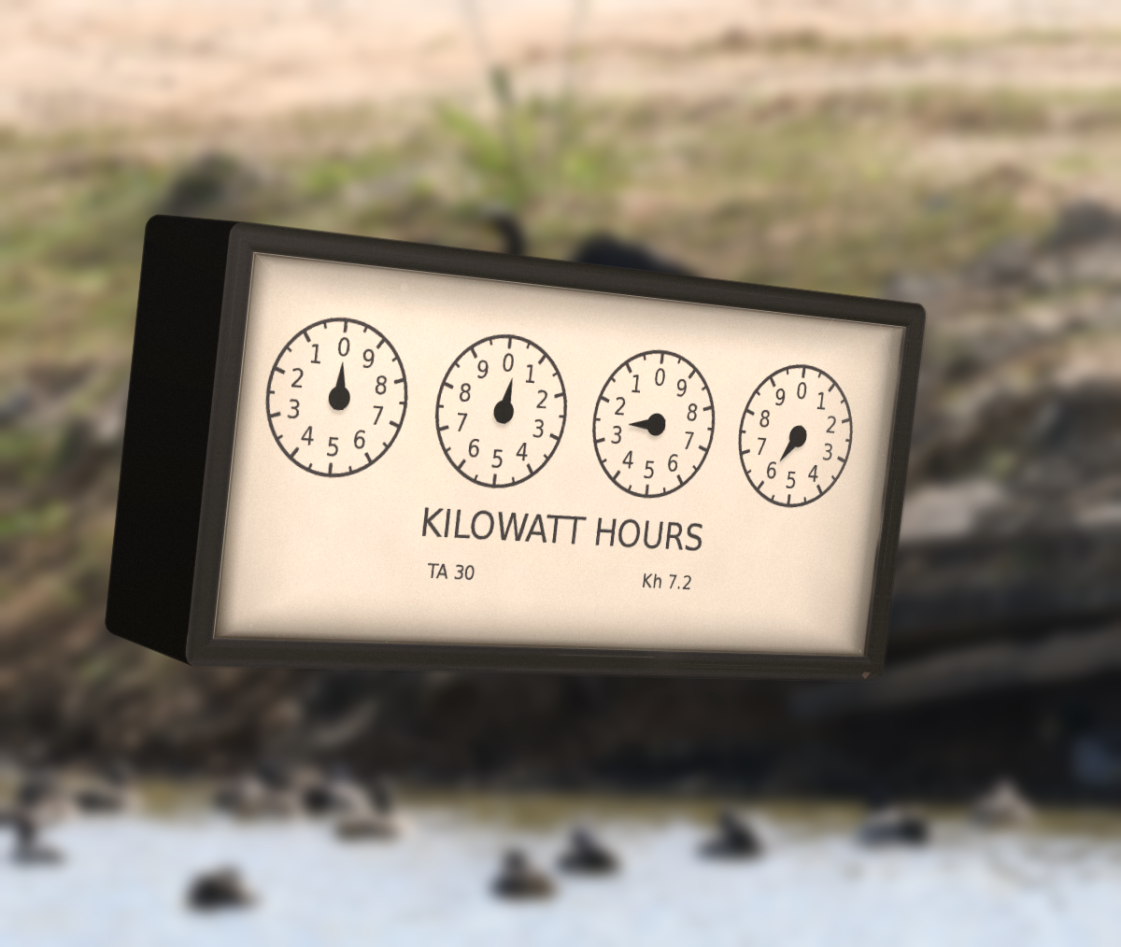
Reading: {"value": 26, "unit": "kWh"}
